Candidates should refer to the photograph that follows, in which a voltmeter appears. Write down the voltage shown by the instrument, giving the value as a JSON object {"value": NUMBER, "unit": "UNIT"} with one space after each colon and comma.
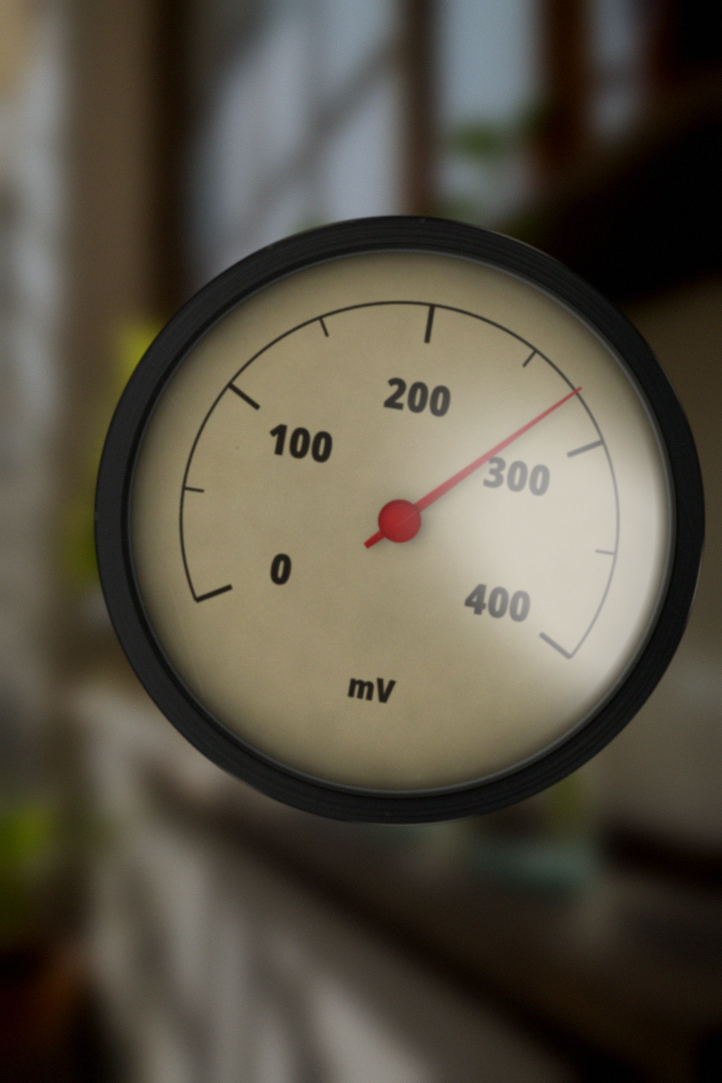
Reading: {"value": 275, "unit": "mV"}
